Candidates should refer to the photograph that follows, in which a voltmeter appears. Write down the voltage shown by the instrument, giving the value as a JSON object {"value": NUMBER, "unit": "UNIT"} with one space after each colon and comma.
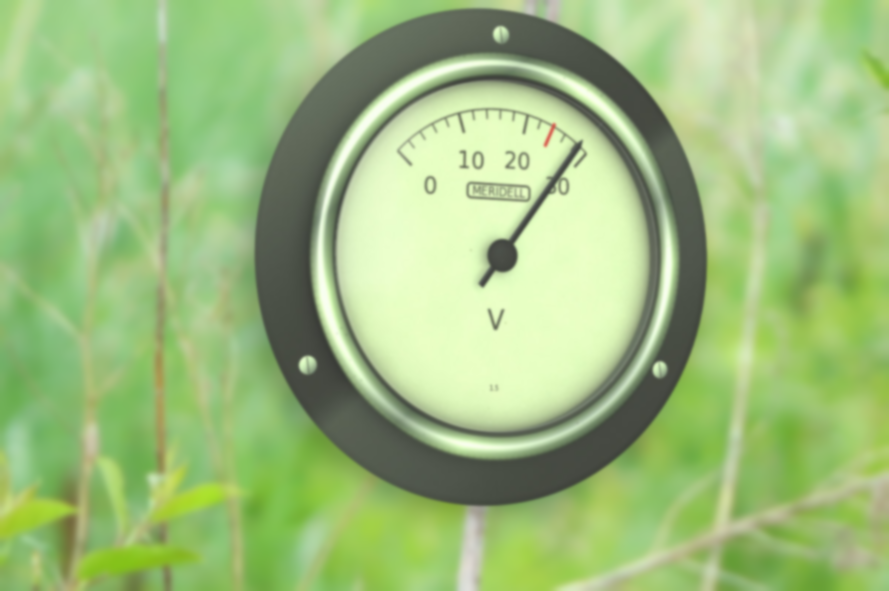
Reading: {"value": 28, "unit": "V"}
